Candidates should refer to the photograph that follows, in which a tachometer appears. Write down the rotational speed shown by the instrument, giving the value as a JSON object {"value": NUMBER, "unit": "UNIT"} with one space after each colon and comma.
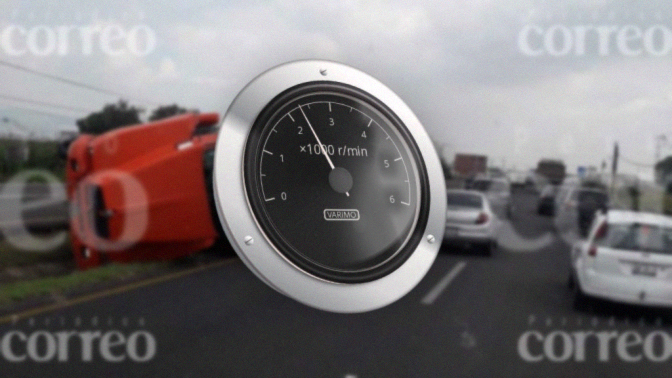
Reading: {"value": 2250, "unit": "rpm"}
